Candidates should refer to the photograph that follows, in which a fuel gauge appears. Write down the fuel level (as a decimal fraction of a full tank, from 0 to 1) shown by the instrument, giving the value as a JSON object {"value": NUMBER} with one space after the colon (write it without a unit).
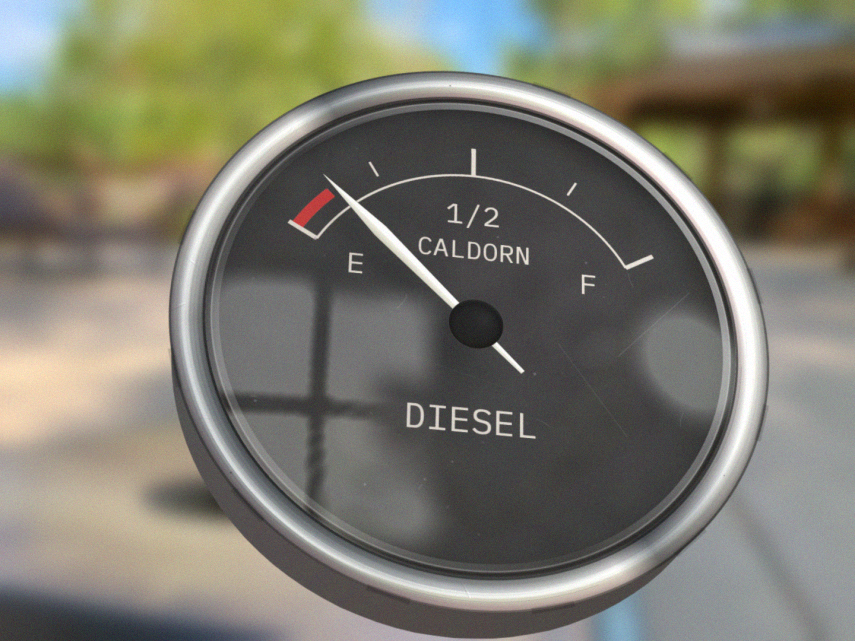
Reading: {"value": 0.125}
